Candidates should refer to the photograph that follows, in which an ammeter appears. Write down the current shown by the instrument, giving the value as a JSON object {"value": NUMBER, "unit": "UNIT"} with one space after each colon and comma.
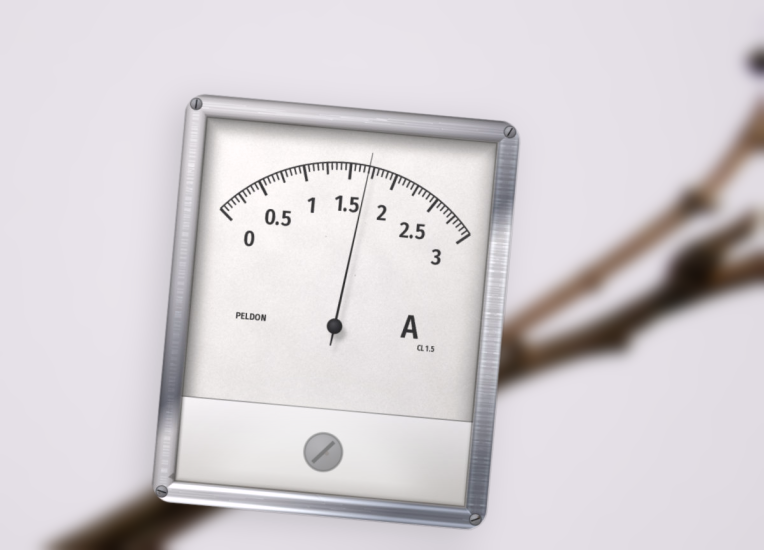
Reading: {"value": 1.7, "unit": "A"}
